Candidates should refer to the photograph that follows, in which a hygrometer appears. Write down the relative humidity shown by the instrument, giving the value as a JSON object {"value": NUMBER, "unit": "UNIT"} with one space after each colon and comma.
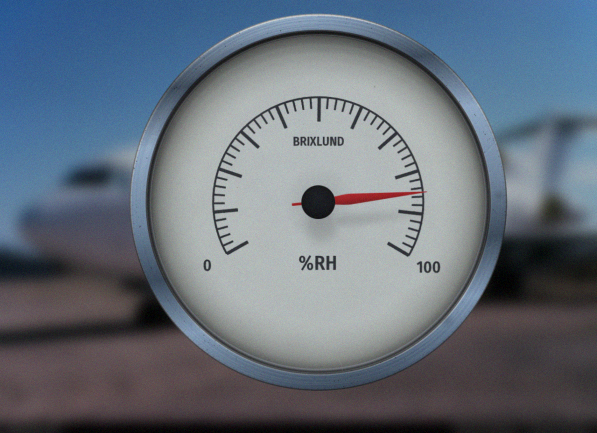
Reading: {"value": 85, "unit": "%"}
